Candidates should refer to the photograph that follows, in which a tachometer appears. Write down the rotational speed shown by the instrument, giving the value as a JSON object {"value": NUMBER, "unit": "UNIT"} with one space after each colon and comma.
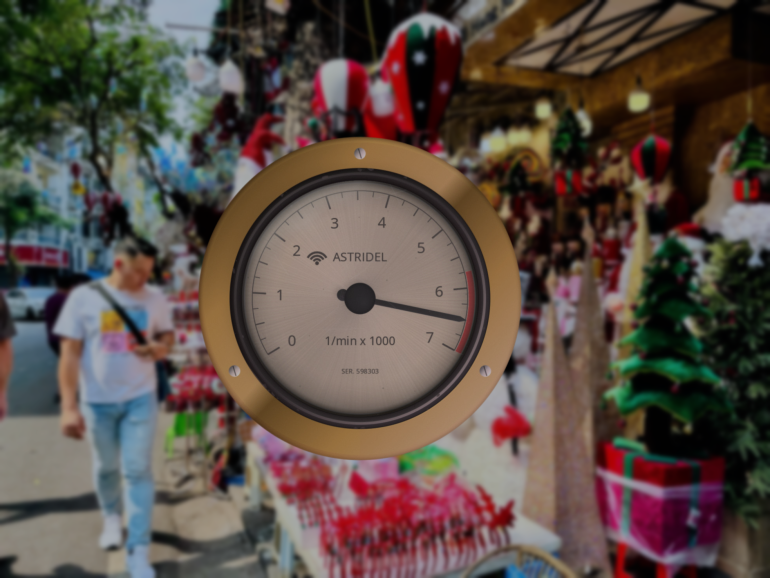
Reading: {"value": 6500, "unit": "rpm"}
